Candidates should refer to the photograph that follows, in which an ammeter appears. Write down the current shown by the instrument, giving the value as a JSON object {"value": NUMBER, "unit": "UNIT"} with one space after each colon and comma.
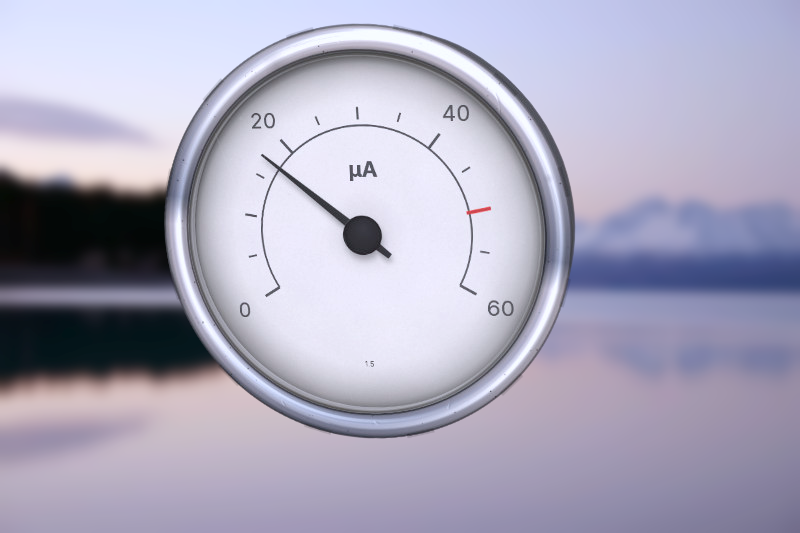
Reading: {"value": 17.5, "unit": "µA"}
